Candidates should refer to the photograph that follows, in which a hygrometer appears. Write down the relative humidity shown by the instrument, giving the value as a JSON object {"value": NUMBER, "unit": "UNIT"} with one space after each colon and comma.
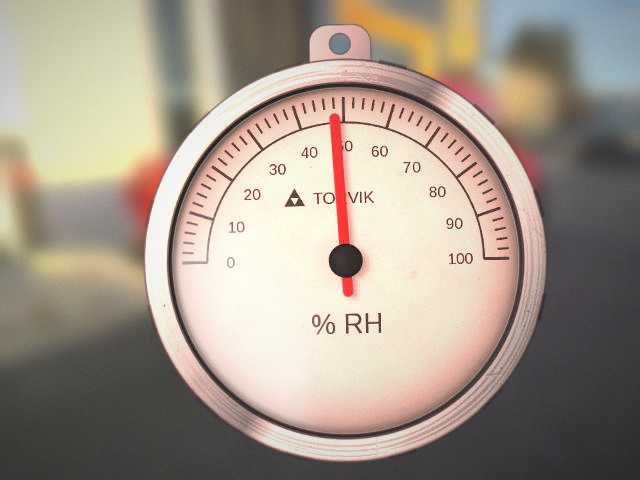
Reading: {"value": 48, "unit": "%"}
